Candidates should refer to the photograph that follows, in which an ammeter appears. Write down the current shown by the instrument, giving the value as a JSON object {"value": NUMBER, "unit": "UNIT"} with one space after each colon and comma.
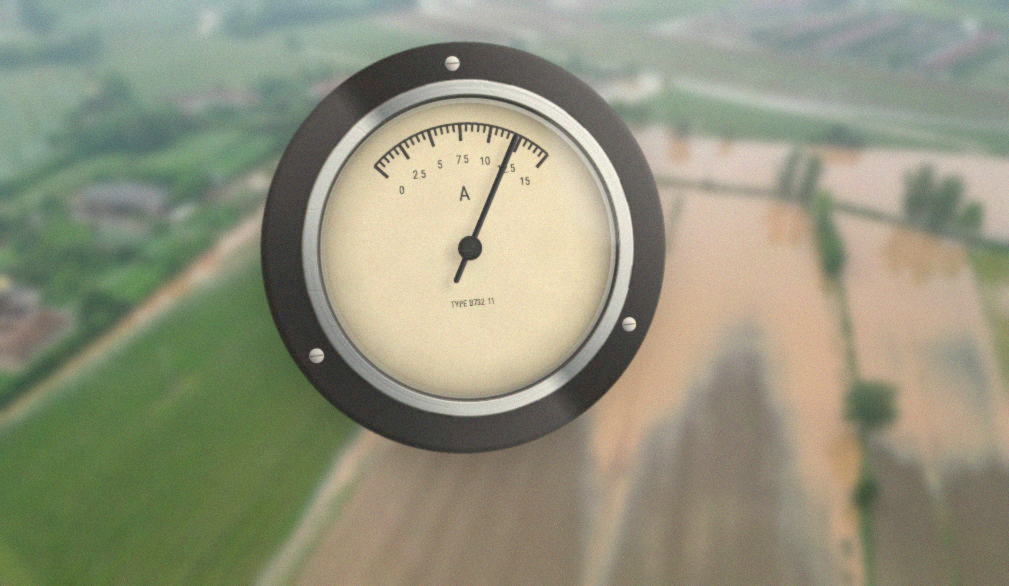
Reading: {"value": 12, "unit": "A"}
